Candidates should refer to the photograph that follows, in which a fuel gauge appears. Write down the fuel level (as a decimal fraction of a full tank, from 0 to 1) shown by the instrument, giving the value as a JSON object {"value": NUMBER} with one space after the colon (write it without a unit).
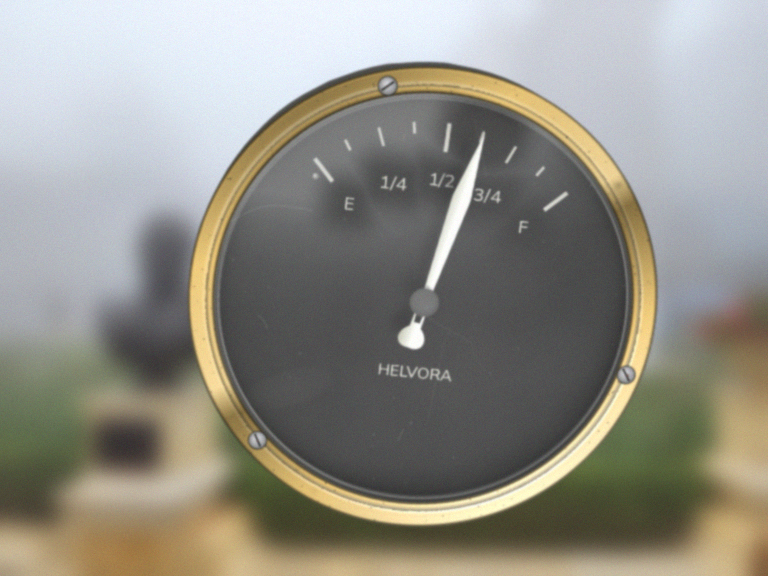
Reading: {"value": 0.625}
